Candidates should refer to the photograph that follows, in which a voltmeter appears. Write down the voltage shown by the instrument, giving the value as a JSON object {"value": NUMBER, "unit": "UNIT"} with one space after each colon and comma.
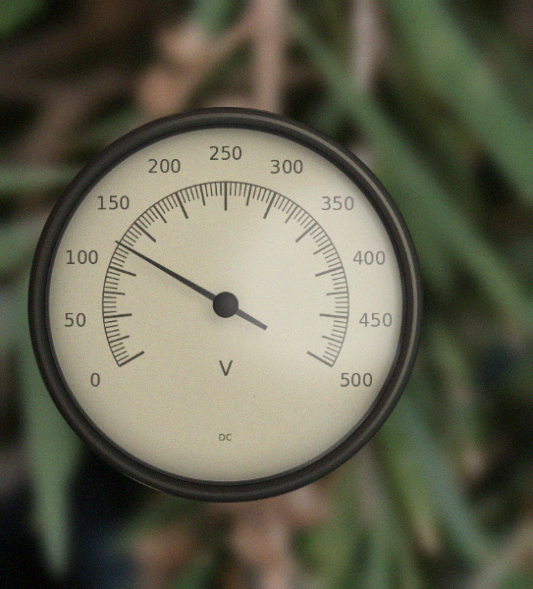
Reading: {"value": 125, "unit": "V"}
